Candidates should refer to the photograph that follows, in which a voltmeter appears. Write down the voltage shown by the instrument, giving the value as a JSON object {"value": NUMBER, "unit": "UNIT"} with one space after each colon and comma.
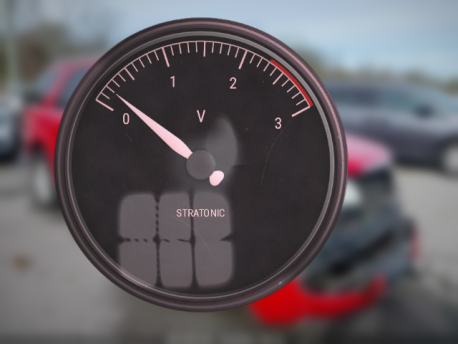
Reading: {"value": 0.2, "unit": "V"}
